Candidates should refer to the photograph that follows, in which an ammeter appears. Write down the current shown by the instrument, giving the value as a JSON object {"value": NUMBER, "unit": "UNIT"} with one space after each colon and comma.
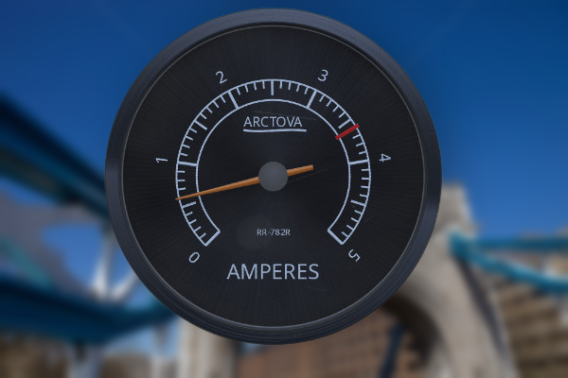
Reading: {"value": 0.6, "unit": "A"}
